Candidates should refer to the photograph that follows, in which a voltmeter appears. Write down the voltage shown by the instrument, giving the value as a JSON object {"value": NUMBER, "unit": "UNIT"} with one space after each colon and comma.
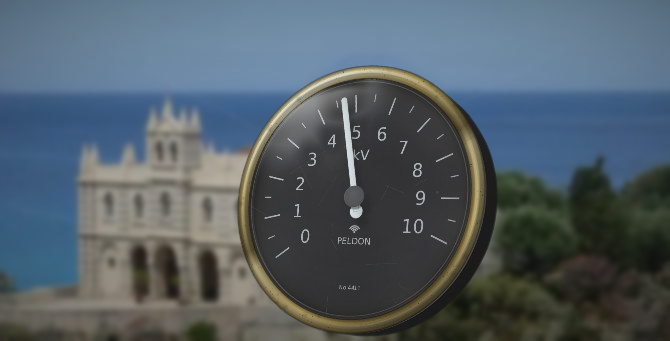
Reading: {"value": 4.75, "unit": "kV"}
